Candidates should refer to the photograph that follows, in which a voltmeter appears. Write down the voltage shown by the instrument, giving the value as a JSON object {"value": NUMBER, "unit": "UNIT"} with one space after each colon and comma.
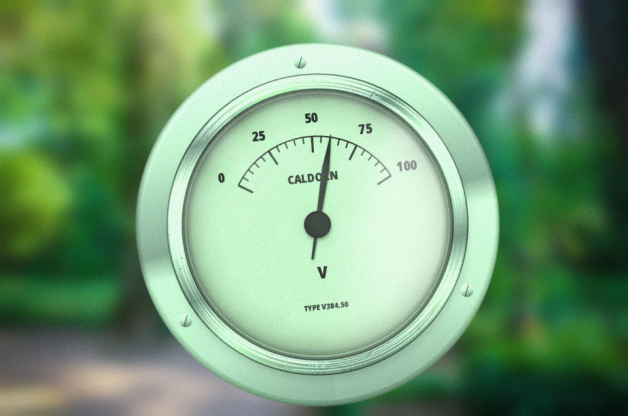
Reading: {"value": 60, "unit": "V"}
